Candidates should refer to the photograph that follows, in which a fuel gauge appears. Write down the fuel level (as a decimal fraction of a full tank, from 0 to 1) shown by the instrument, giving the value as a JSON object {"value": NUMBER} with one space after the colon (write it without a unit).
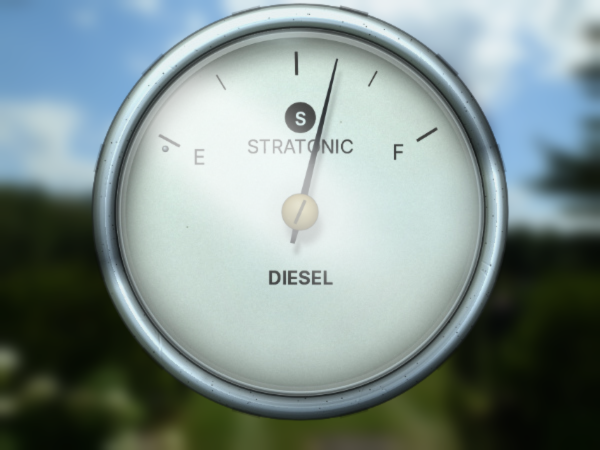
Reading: {"value": 0.625}
